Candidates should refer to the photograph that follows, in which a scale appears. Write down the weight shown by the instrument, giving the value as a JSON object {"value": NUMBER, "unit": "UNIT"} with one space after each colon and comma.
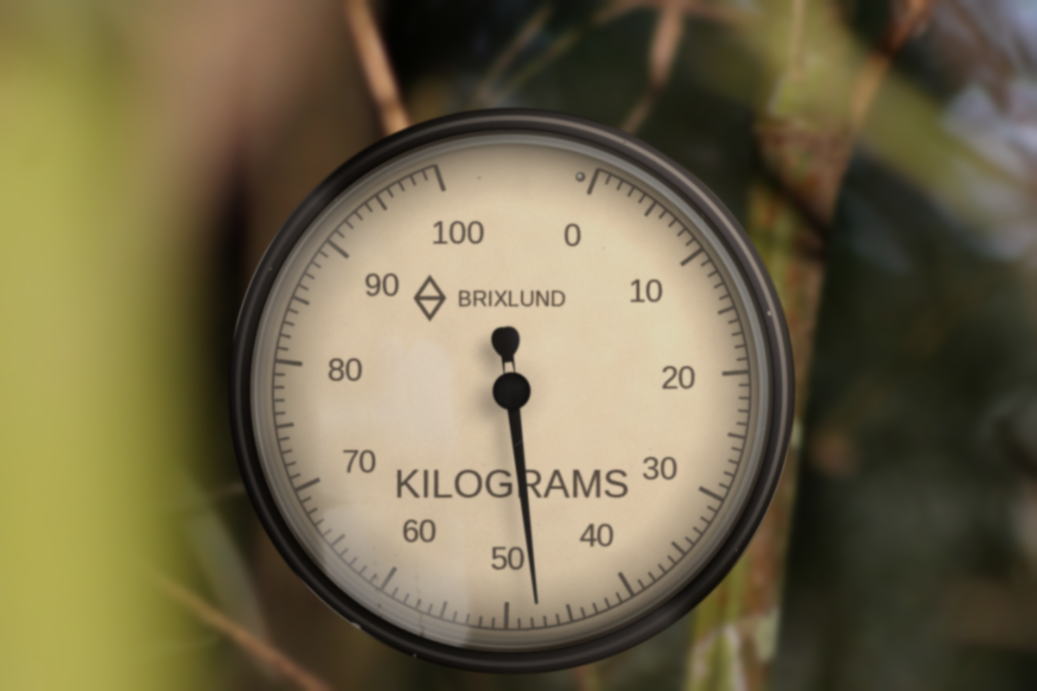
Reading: {"value": 47.5, "unit": "kg"}
